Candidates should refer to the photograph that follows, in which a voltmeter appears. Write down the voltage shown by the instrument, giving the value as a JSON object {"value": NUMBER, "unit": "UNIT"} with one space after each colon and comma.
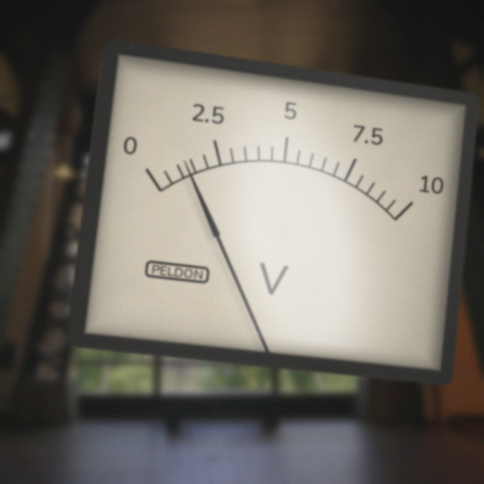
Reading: {"value": 1.25, "unit": "V"}
